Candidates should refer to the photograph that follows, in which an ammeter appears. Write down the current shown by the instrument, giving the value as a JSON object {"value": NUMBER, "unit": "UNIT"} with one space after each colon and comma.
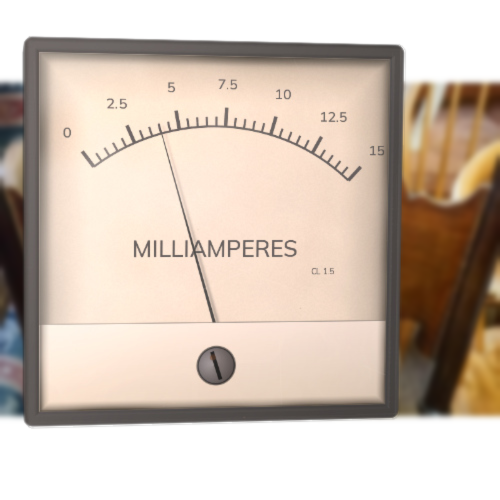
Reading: {"value": 4, "unit": "mA"}
